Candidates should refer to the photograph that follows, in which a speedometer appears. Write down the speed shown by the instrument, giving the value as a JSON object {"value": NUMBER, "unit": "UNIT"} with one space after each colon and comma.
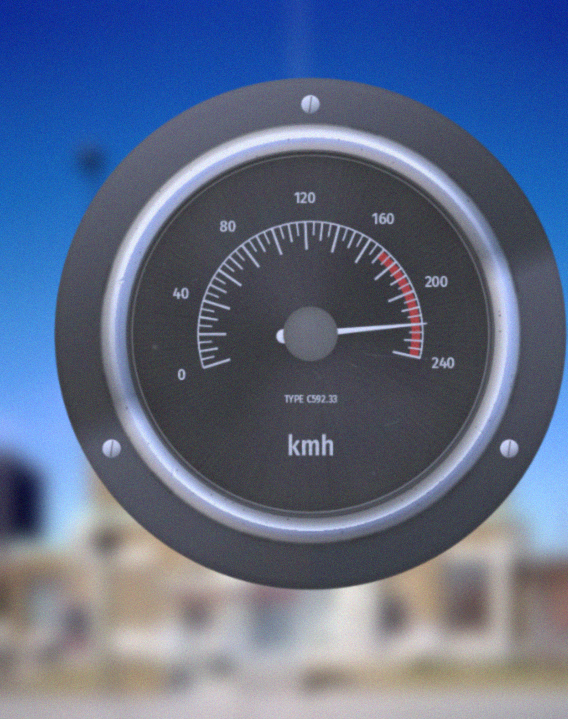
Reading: {"value": 220, "unit": "km/h"}
